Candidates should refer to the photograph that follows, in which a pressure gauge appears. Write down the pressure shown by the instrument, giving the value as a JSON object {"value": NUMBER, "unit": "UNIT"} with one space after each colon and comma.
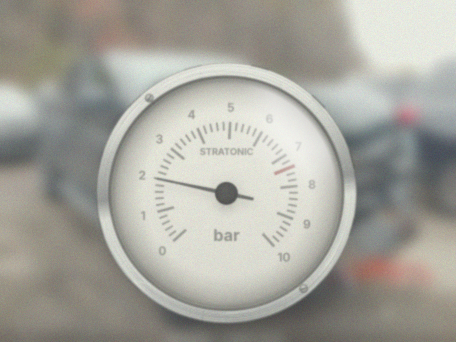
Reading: {"value": 2, "unit": "bar"}
